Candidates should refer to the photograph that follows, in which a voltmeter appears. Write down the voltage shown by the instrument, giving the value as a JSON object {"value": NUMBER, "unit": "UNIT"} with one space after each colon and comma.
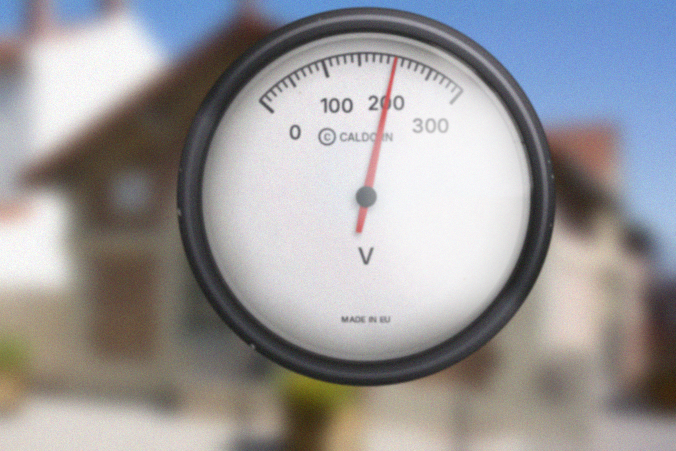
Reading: {"value": 200, "unit": "V"}
